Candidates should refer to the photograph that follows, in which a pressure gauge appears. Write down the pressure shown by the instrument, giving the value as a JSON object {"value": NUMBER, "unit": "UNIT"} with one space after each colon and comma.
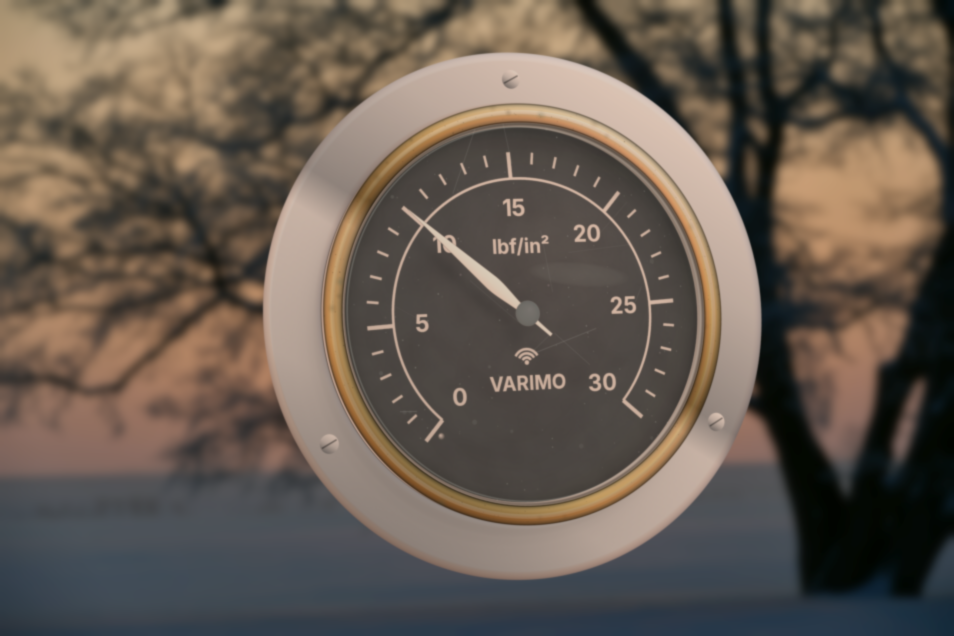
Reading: {"value": 10, "unit": "psi"}
